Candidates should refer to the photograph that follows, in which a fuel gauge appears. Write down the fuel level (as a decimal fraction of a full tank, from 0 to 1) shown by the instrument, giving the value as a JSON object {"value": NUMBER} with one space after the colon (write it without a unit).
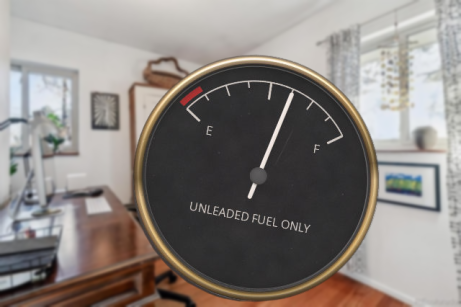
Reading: {"value": 0.625}
